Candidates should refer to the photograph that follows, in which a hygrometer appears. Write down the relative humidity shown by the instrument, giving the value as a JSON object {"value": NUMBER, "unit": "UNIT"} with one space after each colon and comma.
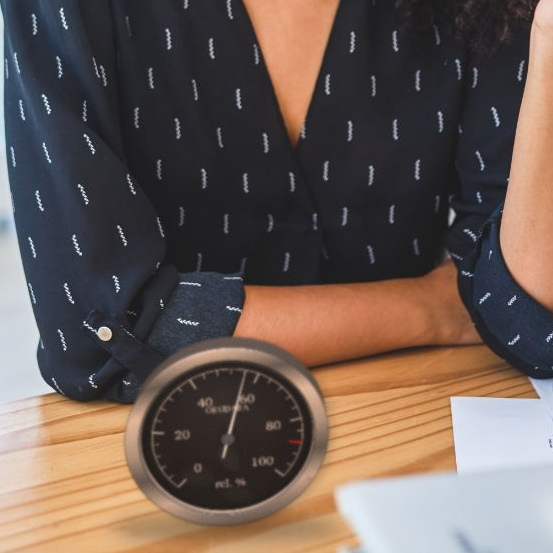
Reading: {"value": 56, "unit": "%"}
